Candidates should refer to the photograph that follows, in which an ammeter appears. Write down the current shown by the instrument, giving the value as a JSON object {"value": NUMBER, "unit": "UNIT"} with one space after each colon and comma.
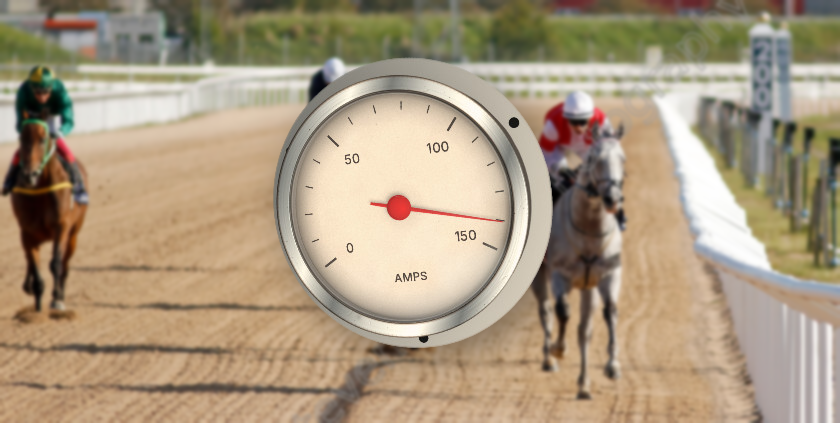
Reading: {"value": 140, "unit": "A"}
